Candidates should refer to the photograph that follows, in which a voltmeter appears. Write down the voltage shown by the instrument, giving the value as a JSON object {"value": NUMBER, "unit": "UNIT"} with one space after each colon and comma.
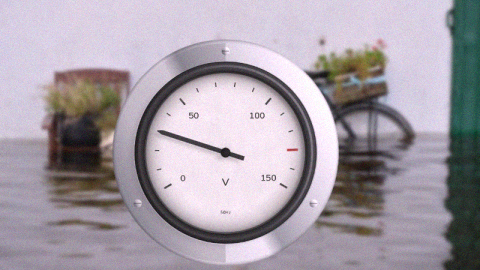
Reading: {"value": 30, "unit": "V"}
